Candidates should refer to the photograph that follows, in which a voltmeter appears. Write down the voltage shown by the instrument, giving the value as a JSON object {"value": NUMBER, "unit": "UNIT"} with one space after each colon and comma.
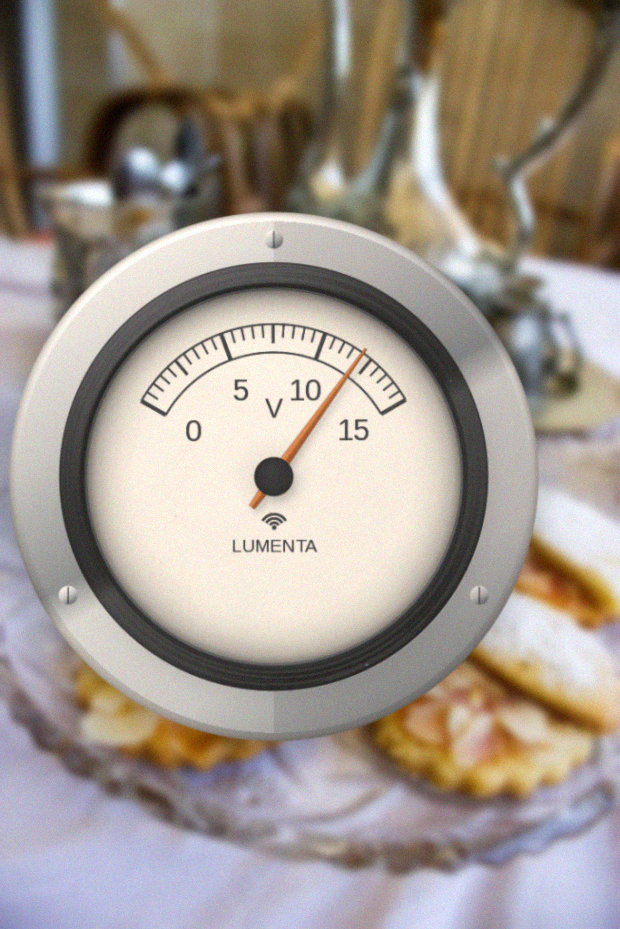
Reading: {"value": 12, "unit": "V"}
